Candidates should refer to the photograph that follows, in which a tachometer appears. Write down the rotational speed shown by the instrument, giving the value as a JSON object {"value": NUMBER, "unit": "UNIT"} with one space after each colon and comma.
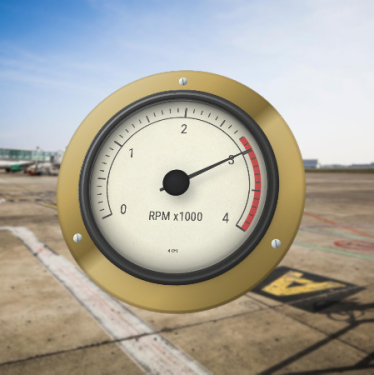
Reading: {"value": 3000, "unit": "rpm"}
